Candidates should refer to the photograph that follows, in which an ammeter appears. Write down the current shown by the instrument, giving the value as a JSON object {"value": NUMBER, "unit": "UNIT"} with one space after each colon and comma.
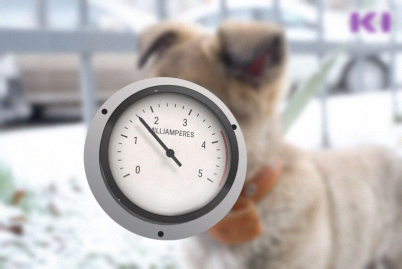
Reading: {"value": 1.6, "unit": "mA"}
